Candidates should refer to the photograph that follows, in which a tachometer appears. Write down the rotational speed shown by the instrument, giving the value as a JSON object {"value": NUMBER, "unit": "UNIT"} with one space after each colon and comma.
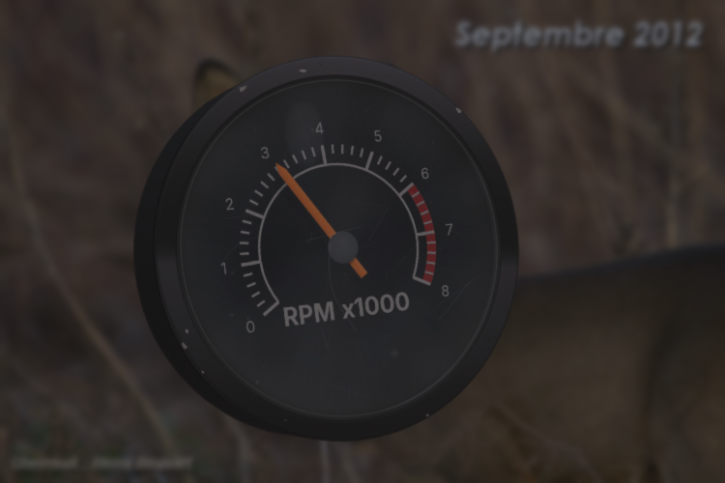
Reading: {"value": 3000, "unit": "rpm"}
